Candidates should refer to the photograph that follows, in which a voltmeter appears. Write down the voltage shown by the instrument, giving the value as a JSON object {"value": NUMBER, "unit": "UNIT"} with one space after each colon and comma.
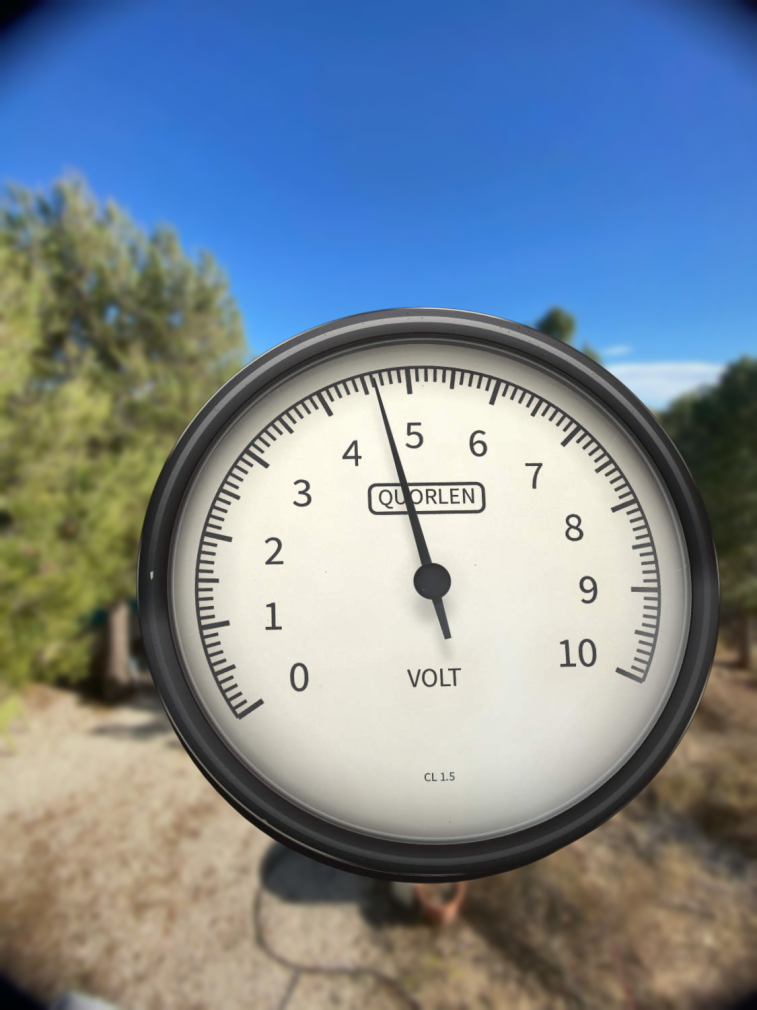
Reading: {"value": 4.6, "unit": "V"}
